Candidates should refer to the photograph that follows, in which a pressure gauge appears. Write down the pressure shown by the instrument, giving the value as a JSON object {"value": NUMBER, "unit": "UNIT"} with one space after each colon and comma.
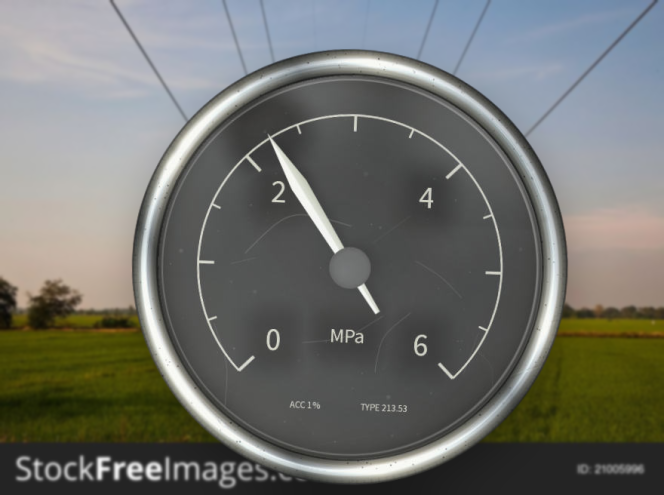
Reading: {"value": 2.25, "unit": "MPa"}
